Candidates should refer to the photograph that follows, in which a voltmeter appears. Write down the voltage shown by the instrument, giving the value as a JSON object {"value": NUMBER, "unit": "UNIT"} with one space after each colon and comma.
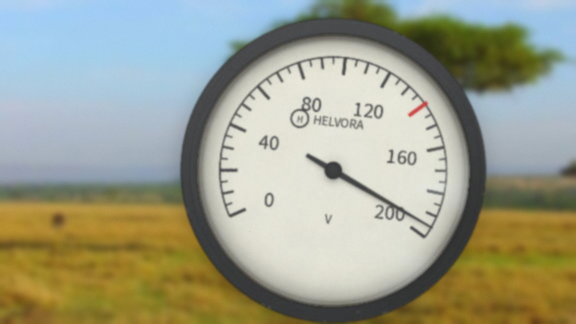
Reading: {"value": 195, "unit": "V"}
